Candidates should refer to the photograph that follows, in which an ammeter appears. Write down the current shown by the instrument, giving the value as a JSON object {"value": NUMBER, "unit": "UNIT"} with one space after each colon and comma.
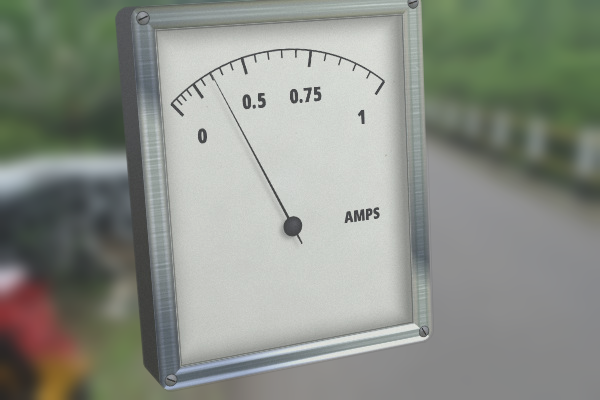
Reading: {"value": 0.35, "unit": "A"}
